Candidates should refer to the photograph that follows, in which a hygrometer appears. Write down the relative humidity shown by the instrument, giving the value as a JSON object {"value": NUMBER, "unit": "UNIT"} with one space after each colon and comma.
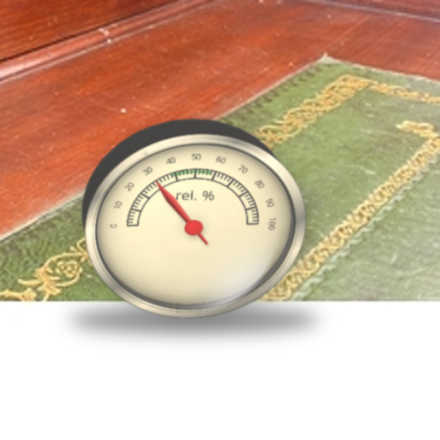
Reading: {"value": 30, "unit": "%"}
